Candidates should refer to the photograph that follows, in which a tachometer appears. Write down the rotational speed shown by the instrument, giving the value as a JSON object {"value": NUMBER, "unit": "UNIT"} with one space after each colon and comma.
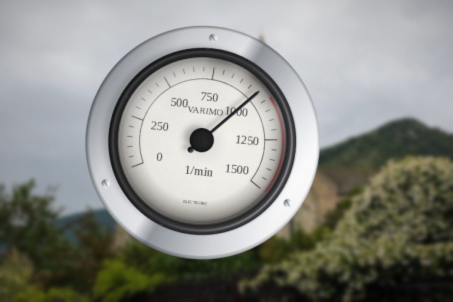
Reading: {"value": 1000, "unit": "rpm"}
